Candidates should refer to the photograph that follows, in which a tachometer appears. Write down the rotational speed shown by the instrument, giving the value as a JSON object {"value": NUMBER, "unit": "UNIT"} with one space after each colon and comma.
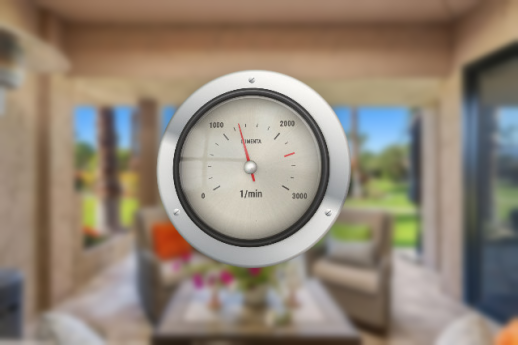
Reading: {"value": 1300, "unit": "rpm"}
